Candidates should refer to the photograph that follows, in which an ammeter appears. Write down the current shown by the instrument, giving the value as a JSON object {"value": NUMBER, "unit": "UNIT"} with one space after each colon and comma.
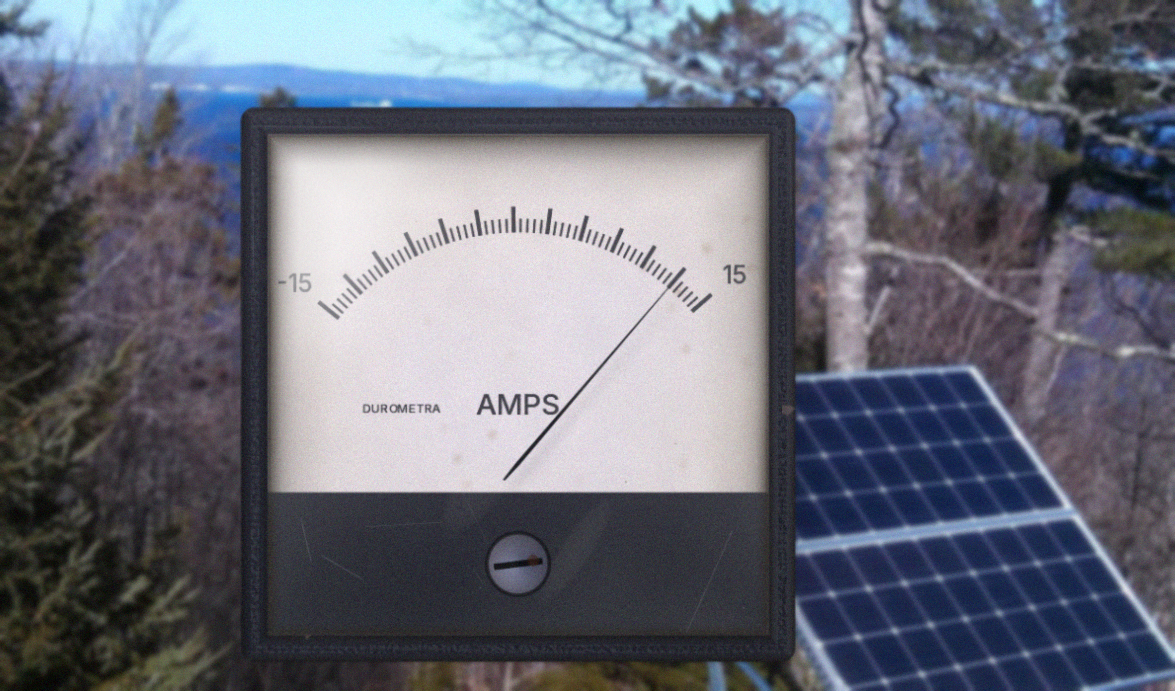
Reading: {"value": 12.5, "unit": "A"}
